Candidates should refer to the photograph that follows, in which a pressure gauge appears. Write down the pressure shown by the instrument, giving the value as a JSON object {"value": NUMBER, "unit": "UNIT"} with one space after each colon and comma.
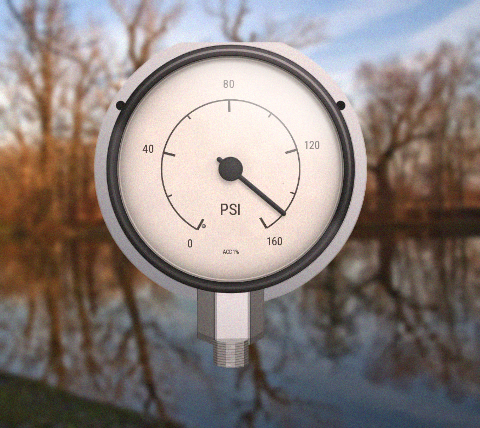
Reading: {"value": 150, "unit": "psi"}
